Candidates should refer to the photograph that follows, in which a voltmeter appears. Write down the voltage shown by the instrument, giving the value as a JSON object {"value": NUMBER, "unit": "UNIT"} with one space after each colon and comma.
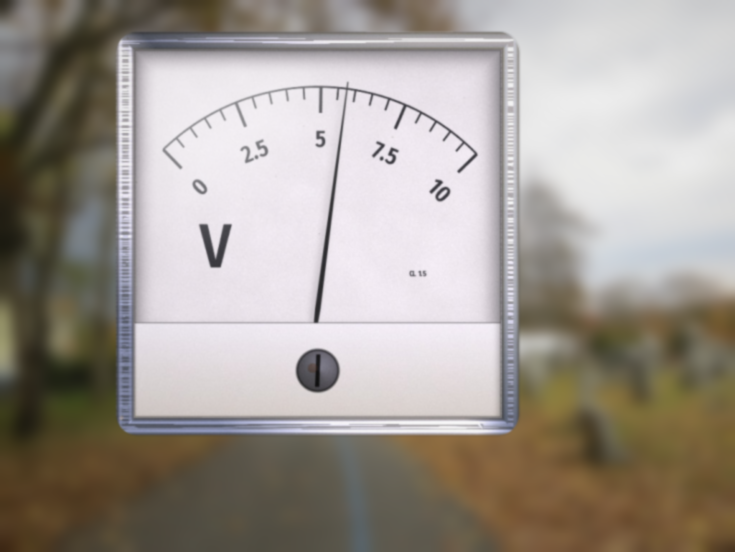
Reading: {"value": 5.75, "unit": "V"}
